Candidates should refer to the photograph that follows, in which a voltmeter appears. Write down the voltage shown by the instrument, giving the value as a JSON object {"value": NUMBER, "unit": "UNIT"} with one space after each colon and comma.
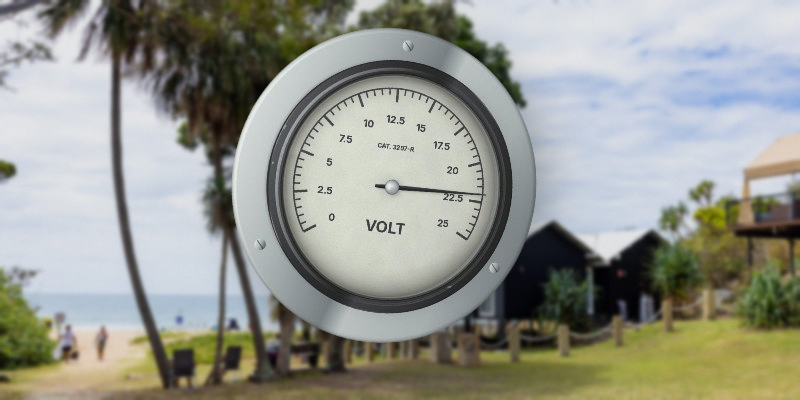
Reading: {"value": 22, "unit": "V"}
